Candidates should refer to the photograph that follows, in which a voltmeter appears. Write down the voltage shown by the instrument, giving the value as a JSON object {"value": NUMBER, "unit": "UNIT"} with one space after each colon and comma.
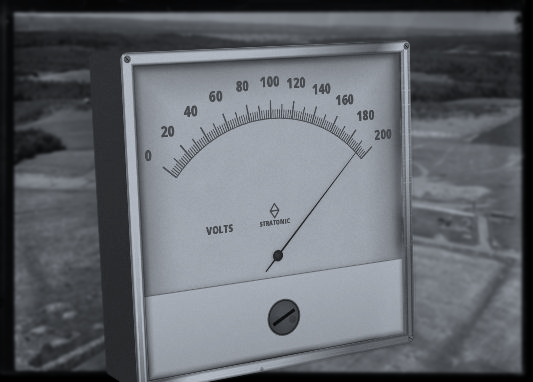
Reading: {"value": 190, "unit": "V"}
